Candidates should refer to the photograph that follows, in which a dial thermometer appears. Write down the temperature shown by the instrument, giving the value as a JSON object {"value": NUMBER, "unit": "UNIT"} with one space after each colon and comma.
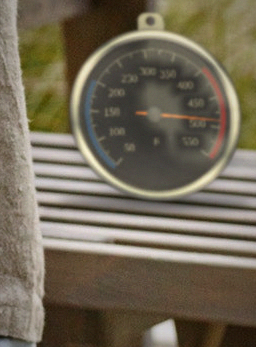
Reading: {"value": 487.5, "unit": "°F"}
